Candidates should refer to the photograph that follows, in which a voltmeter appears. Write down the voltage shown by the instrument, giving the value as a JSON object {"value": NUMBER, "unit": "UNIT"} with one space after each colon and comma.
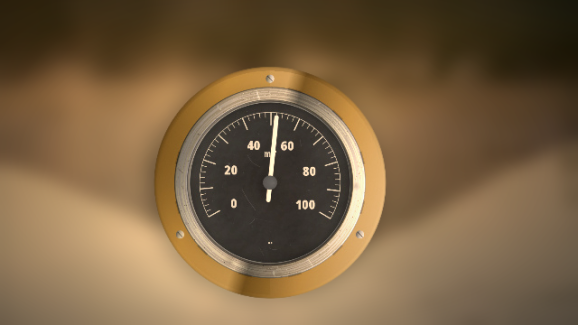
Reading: {"value": 52, "unit": "mV"}
